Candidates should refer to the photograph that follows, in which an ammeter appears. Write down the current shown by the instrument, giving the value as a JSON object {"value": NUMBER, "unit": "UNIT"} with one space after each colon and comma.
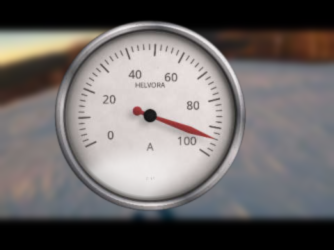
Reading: {"value": 94, "unit": "A"}
